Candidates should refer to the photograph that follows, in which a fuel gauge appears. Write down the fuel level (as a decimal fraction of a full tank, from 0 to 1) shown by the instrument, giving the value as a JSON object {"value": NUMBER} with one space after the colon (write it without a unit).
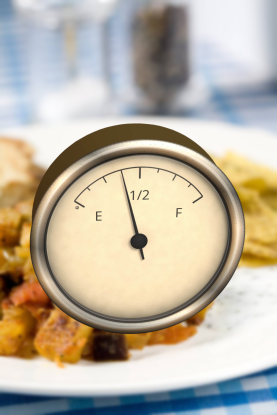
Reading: {"value": 0.375}
